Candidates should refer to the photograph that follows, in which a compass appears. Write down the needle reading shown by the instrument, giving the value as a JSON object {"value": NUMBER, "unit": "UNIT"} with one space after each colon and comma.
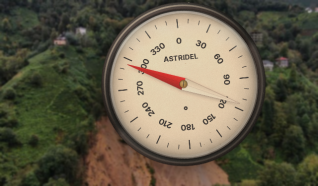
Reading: {"value": 295, "unit": "°"}
